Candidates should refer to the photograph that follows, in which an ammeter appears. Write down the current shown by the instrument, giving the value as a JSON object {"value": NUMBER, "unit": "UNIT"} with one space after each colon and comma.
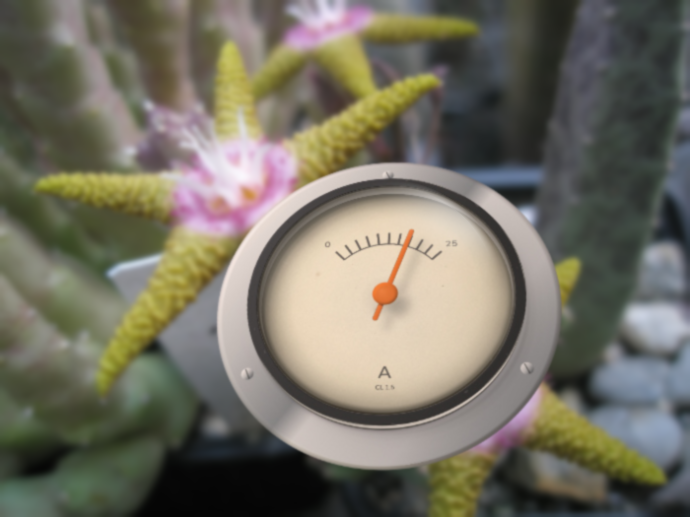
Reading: {"value": 17.5, "unit": "A"}
